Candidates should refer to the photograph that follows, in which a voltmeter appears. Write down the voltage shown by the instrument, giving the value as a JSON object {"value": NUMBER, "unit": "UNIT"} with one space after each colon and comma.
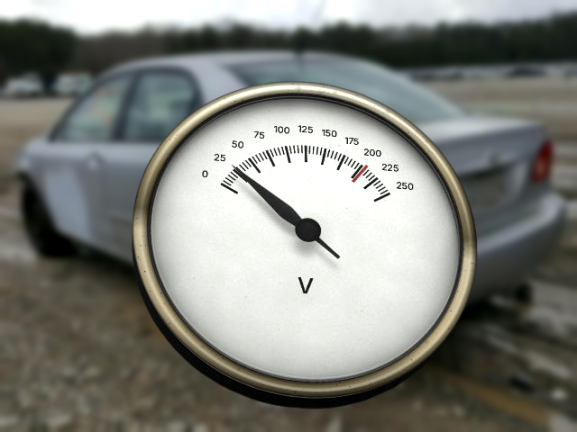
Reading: {"value": 25, "unit": "V"}
